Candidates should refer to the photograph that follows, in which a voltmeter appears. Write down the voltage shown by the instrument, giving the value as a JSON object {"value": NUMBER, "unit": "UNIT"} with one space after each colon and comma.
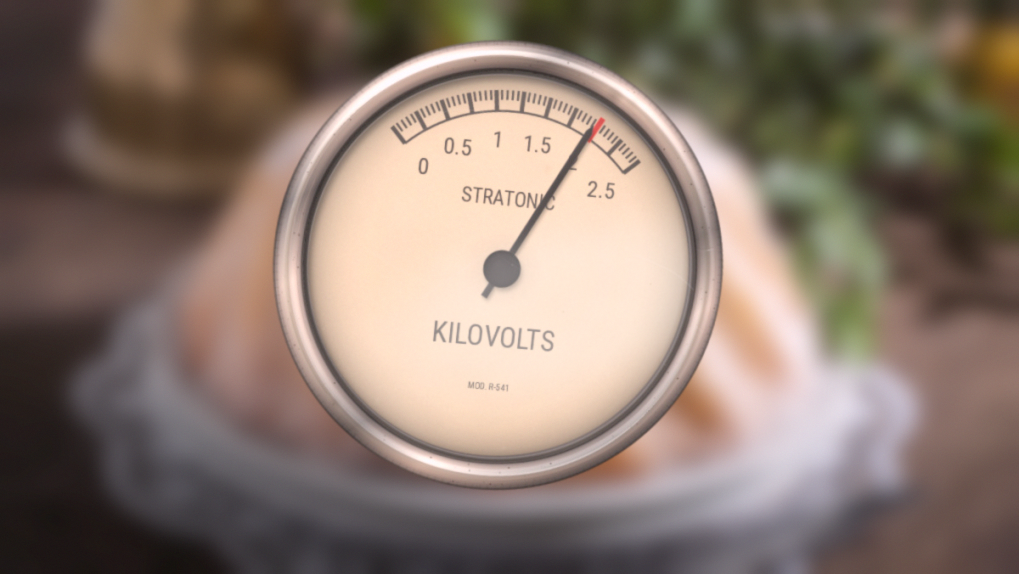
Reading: {"value": 1.95, "unit": "kV"}
